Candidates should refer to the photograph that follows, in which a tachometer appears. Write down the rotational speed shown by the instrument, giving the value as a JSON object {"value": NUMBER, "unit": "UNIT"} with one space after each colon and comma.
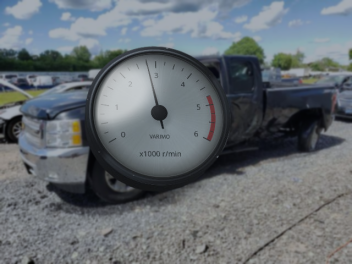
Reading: {"value": 2750, "unit": "rpm"}
